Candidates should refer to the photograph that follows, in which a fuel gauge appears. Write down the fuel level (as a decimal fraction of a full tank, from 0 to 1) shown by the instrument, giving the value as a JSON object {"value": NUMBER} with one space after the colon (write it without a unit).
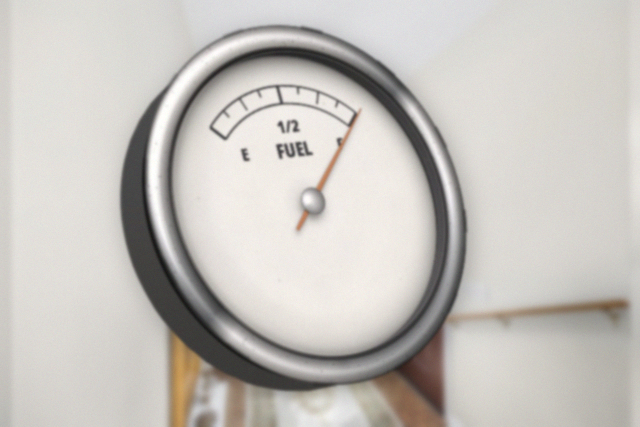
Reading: {"value": 1}
